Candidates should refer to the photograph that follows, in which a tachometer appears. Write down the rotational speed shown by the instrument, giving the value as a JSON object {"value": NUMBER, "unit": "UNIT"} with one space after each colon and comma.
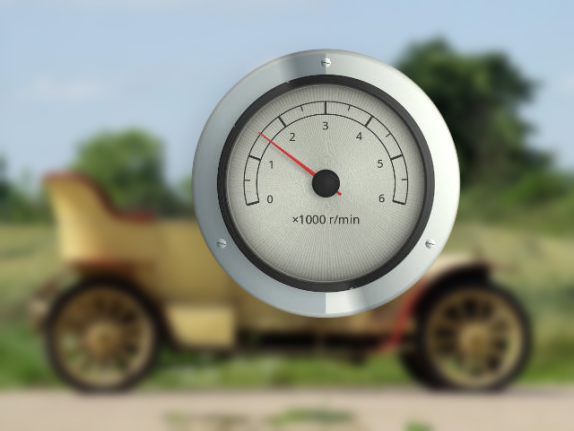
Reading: {"value": 1500, "unit": "rpm"}
